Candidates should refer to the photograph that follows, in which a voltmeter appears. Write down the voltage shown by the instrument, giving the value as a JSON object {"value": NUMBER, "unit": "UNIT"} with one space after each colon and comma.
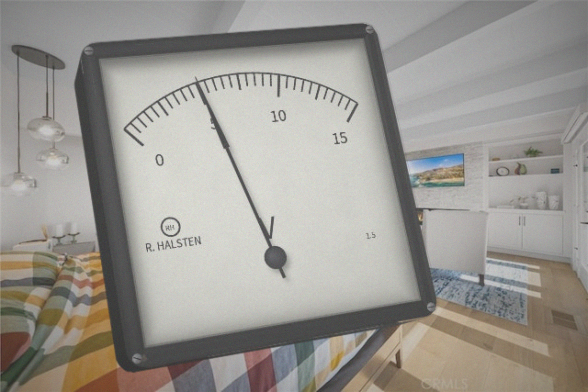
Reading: {"value": 5, "unit": "V"}
